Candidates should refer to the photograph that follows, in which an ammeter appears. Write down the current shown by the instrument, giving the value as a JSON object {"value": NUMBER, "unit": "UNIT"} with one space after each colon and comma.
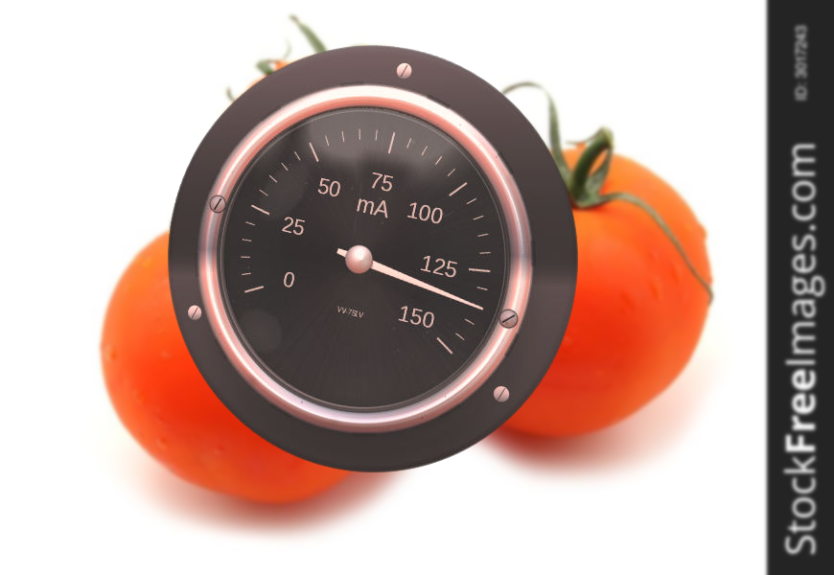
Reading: {"value": 135, "unit": "mA"}
